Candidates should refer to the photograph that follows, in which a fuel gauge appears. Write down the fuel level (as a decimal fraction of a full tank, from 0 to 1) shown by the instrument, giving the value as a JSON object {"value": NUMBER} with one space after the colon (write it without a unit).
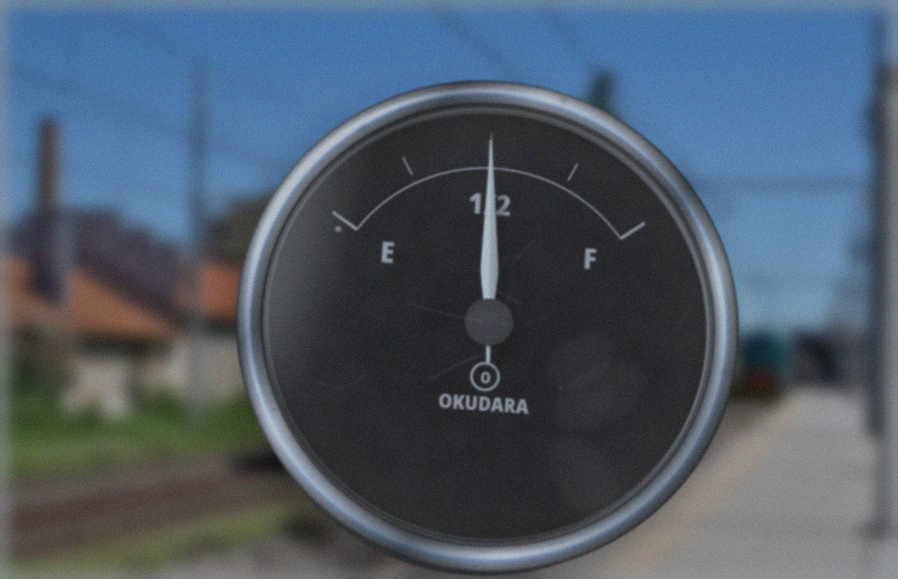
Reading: {"value": 0.5}
